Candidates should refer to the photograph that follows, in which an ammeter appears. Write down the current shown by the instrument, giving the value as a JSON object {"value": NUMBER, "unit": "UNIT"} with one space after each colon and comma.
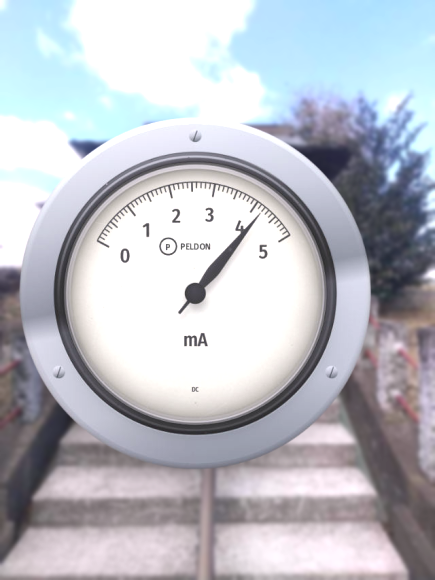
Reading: {"value": 4.2, "unit": "mA"}
